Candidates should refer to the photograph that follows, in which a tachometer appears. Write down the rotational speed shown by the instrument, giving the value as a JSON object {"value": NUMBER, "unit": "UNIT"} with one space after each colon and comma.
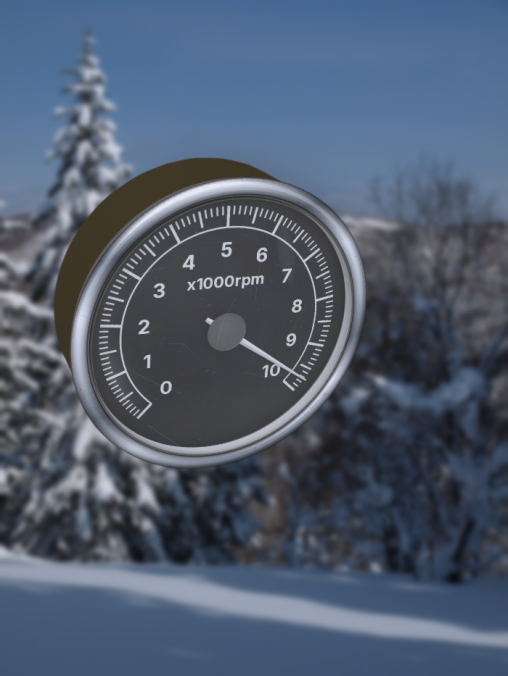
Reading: {"value": 9700, "unit": "rpm"}
